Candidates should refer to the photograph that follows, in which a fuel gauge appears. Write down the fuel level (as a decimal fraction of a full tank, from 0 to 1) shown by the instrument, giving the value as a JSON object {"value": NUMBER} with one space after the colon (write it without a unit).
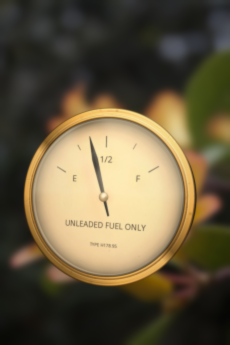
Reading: {"value": 0.375}
